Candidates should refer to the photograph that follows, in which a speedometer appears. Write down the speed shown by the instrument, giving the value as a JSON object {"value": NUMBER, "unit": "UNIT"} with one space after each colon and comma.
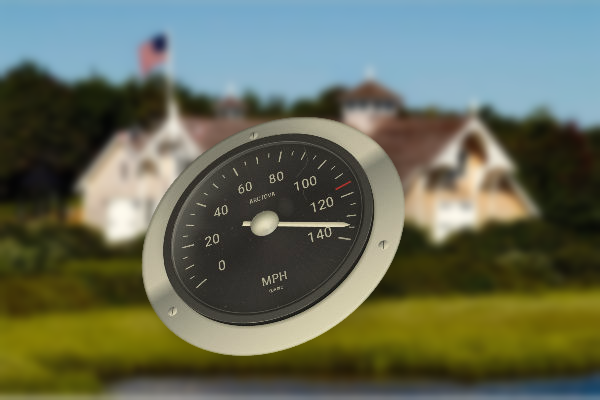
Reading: {"value": 135, "unit": "mph"}
